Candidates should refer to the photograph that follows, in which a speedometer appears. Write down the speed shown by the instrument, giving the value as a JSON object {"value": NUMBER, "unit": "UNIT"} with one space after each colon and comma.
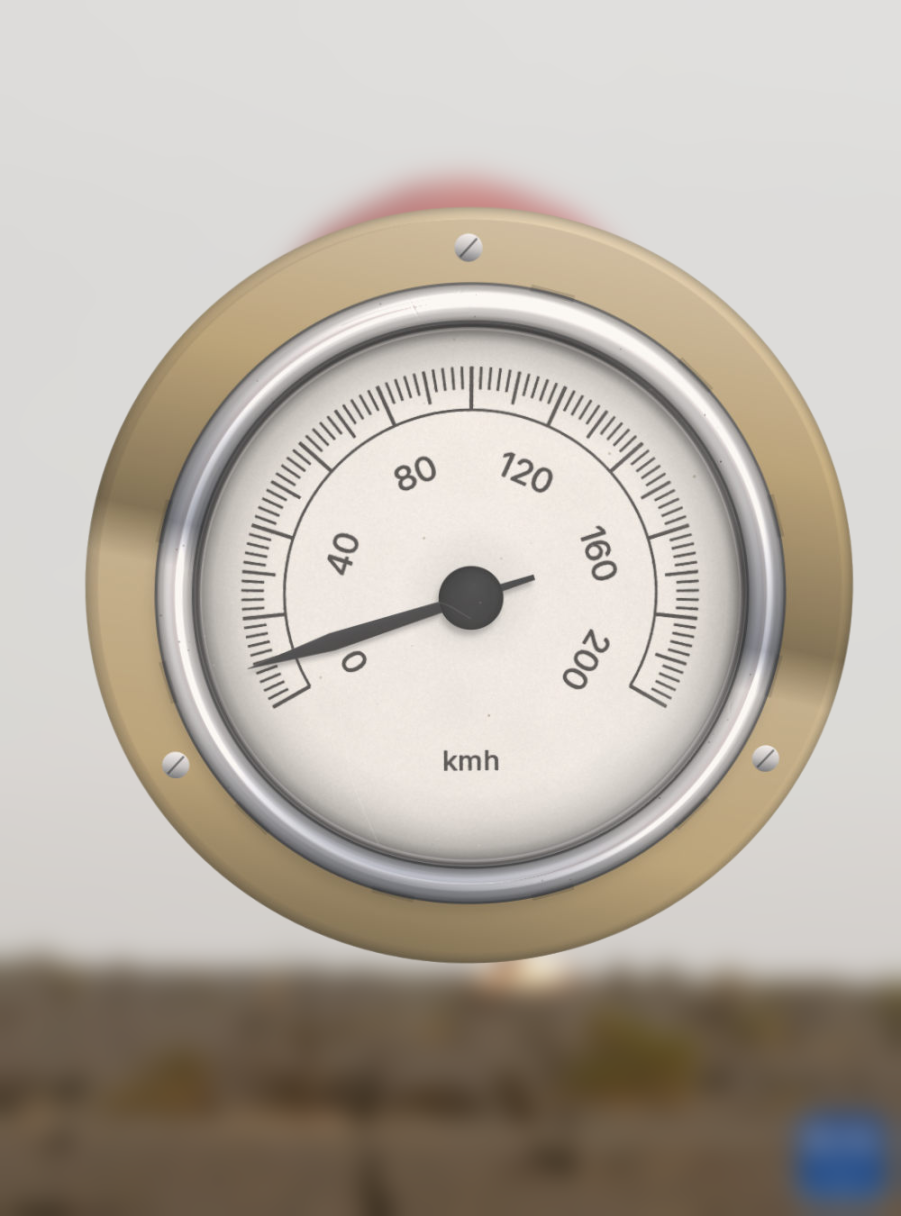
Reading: {"value": 10, "unit": "km/h"}
